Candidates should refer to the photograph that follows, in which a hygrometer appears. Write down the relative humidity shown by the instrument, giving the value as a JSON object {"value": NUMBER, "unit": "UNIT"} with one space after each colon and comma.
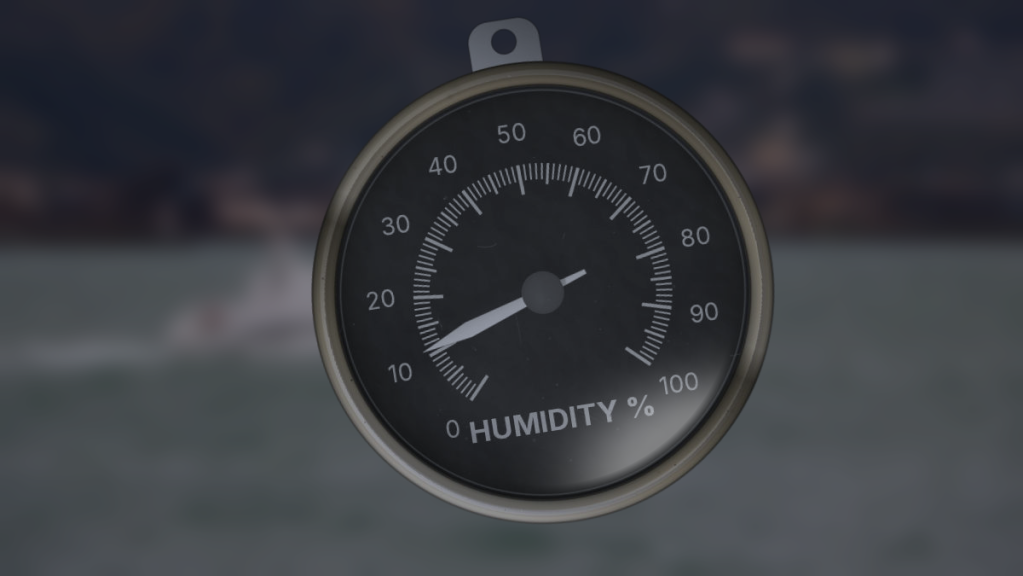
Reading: {"value": 11, "unit": "%"}
